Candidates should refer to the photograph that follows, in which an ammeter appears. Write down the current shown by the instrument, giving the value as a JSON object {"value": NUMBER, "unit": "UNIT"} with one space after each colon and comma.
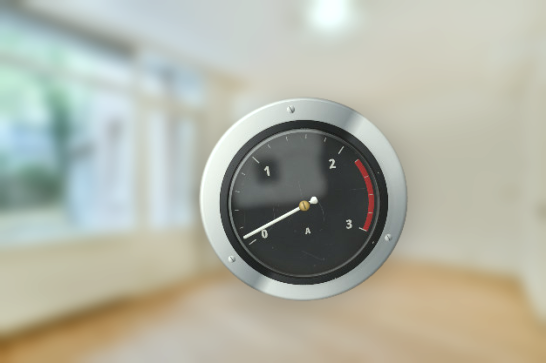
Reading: {"value": 0.1, "unit": "A"}
